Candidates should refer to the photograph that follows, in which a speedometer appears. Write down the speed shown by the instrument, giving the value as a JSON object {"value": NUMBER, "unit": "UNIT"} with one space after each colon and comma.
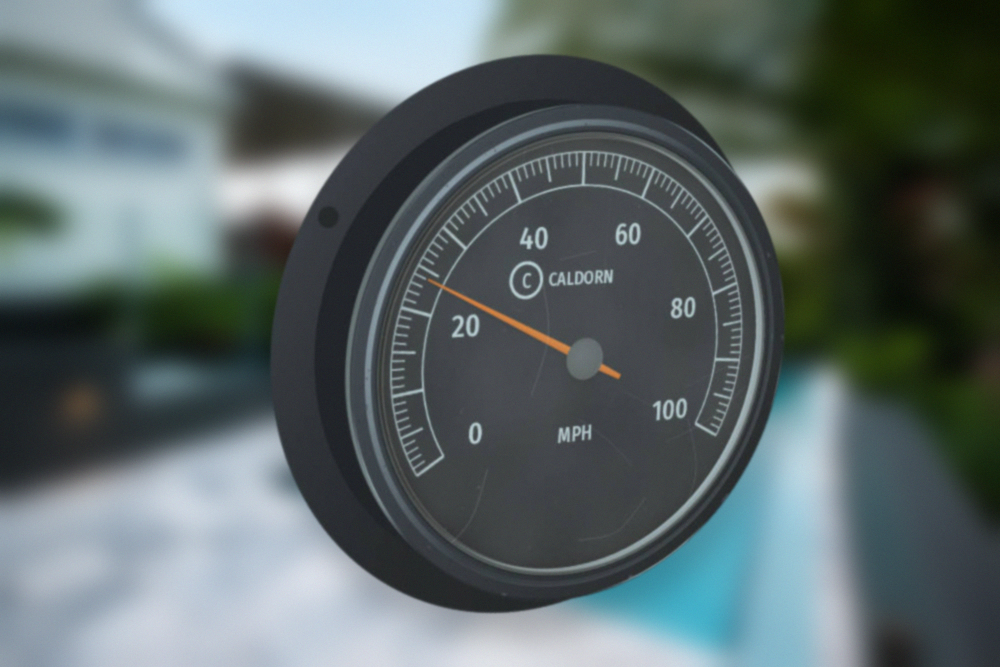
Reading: {"value": 24, "unit": "mph"}
